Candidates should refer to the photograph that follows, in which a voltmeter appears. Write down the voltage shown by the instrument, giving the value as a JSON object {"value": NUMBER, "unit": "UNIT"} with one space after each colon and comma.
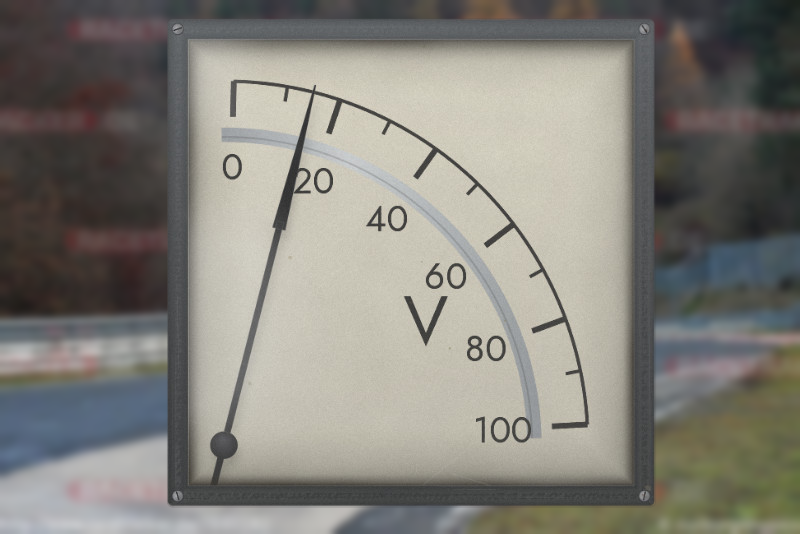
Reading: {"value": 15, "unit": "V"}
